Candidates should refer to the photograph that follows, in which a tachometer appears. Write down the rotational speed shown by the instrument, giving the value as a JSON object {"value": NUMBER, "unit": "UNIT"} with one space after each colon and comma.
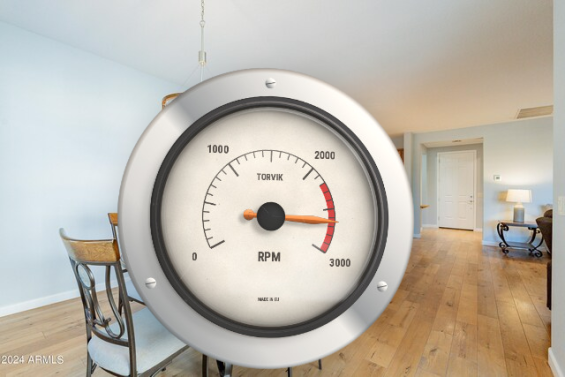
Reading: {"value": 2650, "unit": "rpm"}
